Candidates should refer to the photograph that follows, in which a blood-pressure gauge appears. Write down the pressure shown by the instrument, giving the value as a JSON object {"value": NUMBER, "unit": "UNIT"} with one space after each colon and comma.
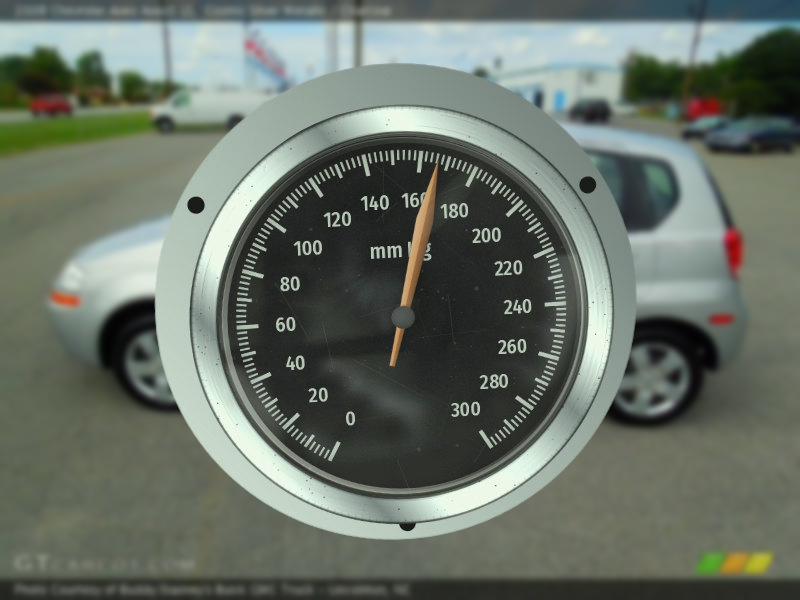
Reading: {"value": 166, "unit": "mmHg"}
